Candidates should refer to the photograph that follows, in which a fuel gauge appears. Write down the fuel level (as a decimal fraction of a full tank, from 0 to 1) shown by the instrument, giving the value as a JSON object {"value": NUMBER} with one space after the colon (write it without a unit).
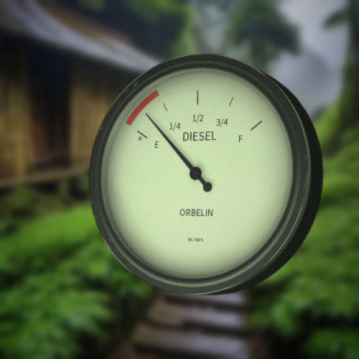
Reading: {"value": 0.125}
